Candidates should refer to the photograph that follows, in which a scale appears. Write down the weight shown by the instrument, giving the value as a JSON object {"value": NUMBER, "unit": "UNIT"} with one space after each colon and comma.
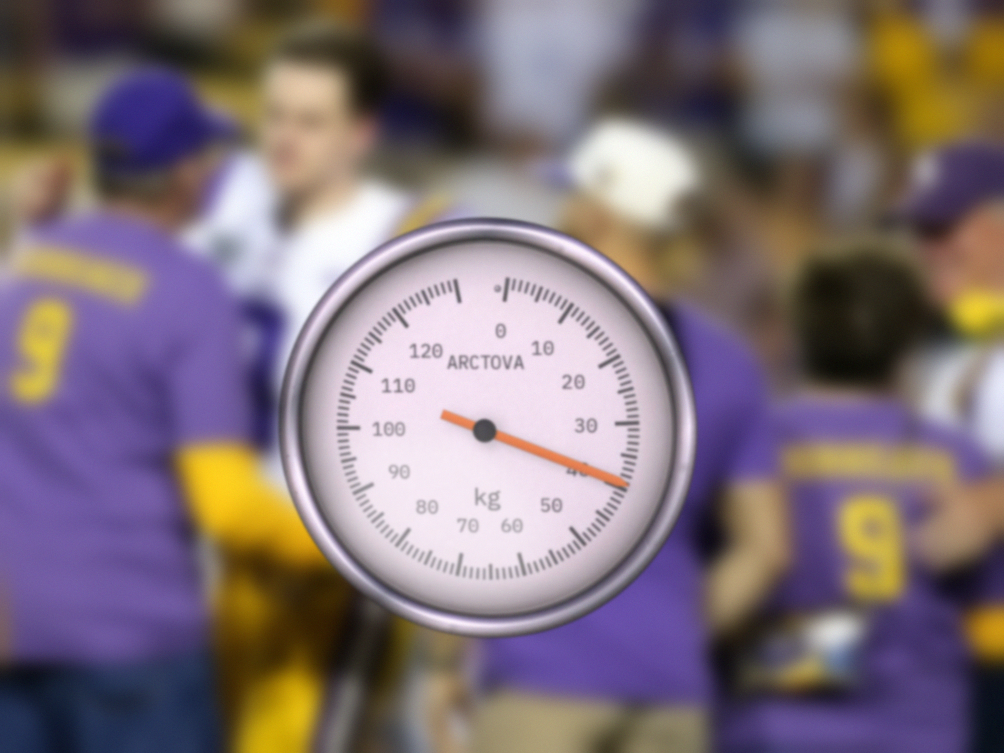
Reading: {"value": 39, "unit": "kg"}
